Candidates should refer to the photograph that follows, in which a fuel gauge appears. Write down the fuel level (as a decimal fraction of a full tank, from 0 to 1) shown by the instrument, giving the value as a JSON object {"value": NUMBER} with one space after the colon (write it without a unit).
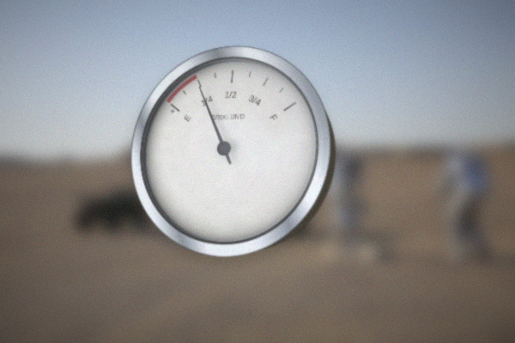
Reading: {"value": 0.25}
